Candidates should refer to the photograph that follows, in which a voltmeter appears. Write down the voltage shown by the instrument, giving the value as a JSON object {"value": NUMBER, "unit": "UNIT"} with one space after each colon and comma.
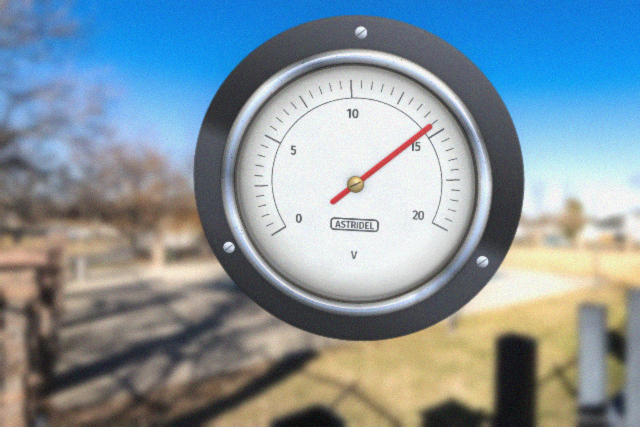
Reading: {"value": 14.5, "unit": "V"}
